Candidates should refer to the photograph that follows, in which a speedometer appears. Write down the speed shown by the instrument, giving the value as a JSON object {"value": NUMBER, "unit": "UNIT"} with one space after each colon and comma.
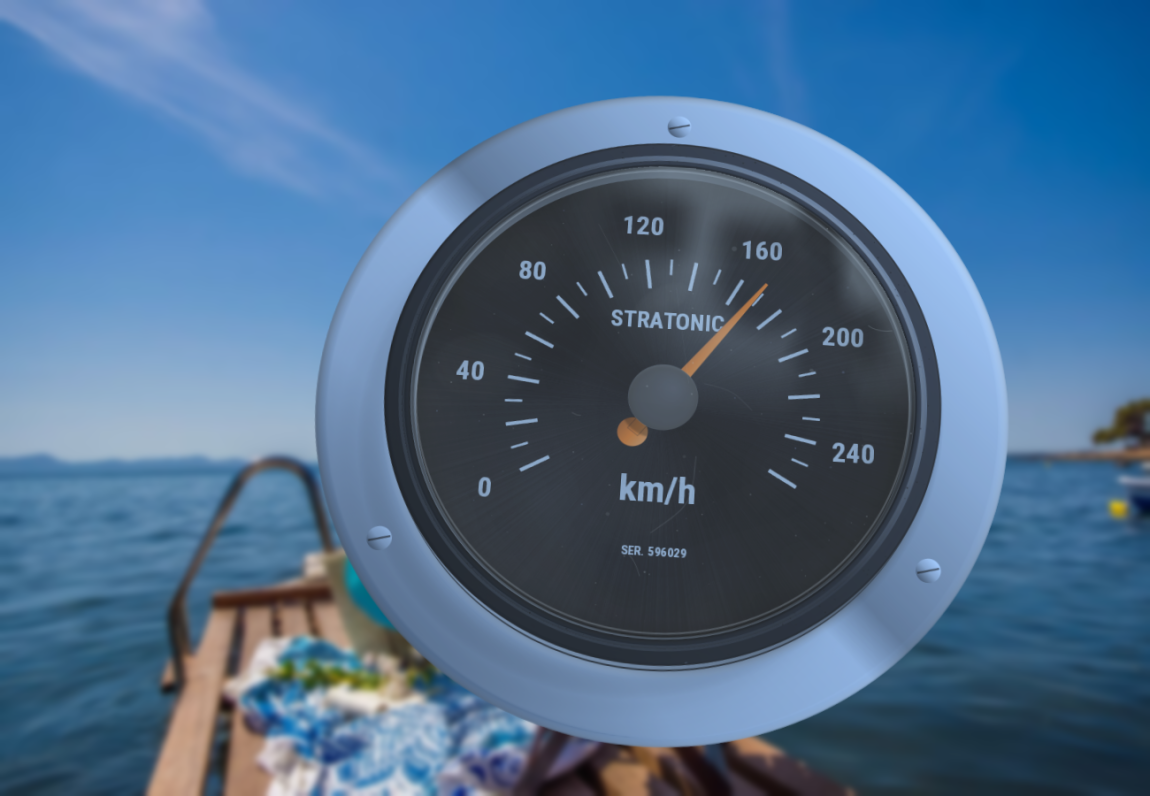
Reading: {"value": 170, "unit": "km/h"}
